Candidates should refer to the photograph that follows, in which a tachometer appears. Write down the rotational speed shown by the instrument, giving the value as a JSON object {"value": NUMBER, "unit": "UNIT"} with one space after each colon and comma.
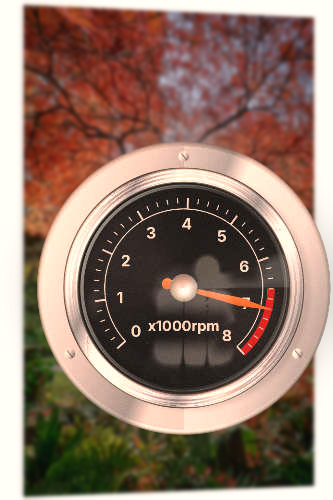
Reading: {"value": 7000, "unit": "rpm"}
